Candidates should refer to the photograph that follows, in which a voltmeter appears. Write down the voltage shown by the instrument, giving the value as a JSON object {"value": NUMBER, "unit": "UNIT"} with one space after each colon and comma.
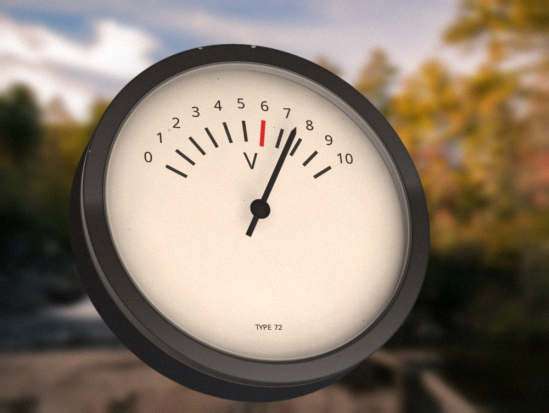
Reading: {"value": 7.5, "unit": "V"}
